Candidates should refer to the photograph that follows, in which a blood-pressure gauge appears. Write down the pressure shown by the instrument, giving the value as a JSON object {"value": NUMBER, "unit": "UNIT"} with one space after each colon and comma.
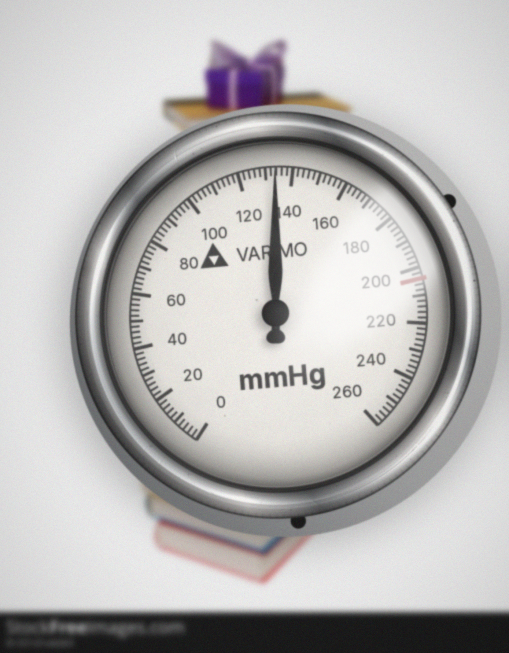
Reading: {"value": 134, "unit": "mmHg"}
